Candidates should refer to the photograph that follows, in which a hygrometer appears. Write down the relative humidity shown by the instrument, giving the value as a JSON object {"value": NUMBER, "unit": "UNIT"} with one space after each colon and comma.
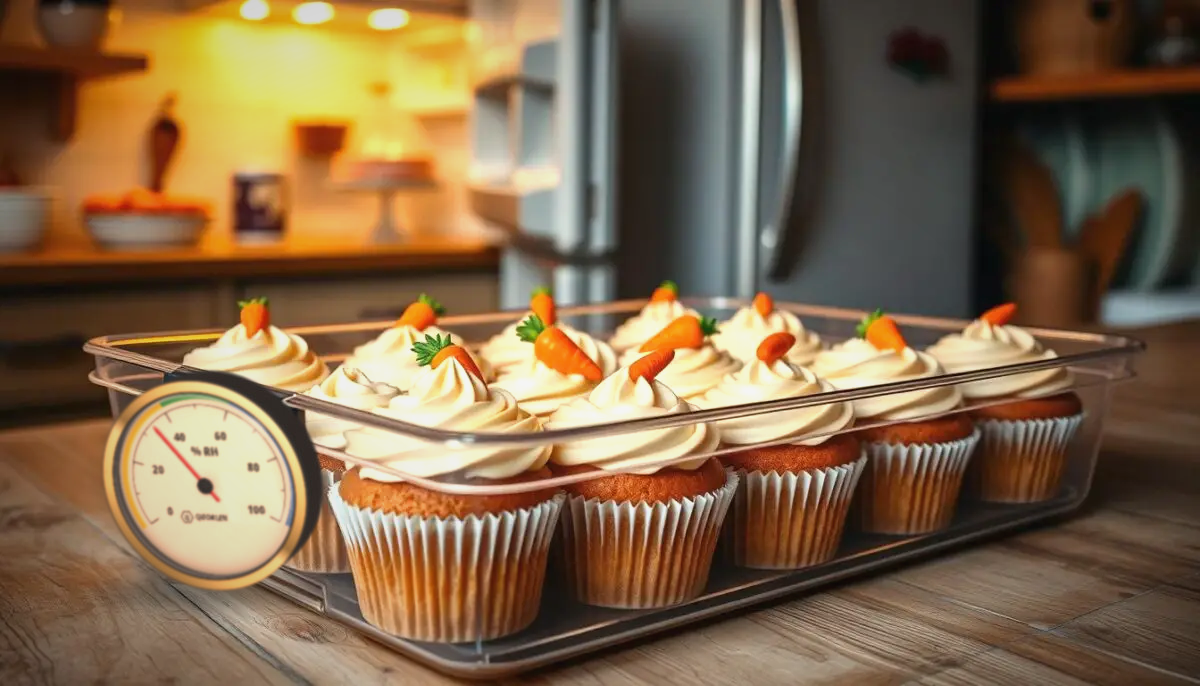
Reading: {"value": 35, "unit": "%"}
